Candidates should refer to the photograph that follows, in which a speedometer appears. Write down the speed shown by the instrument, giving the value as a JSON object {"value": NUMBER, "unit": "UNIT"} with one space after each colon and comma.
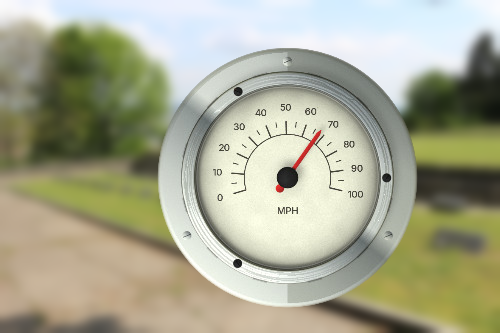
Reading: {"value": 67.5, "unit": "mph"}
